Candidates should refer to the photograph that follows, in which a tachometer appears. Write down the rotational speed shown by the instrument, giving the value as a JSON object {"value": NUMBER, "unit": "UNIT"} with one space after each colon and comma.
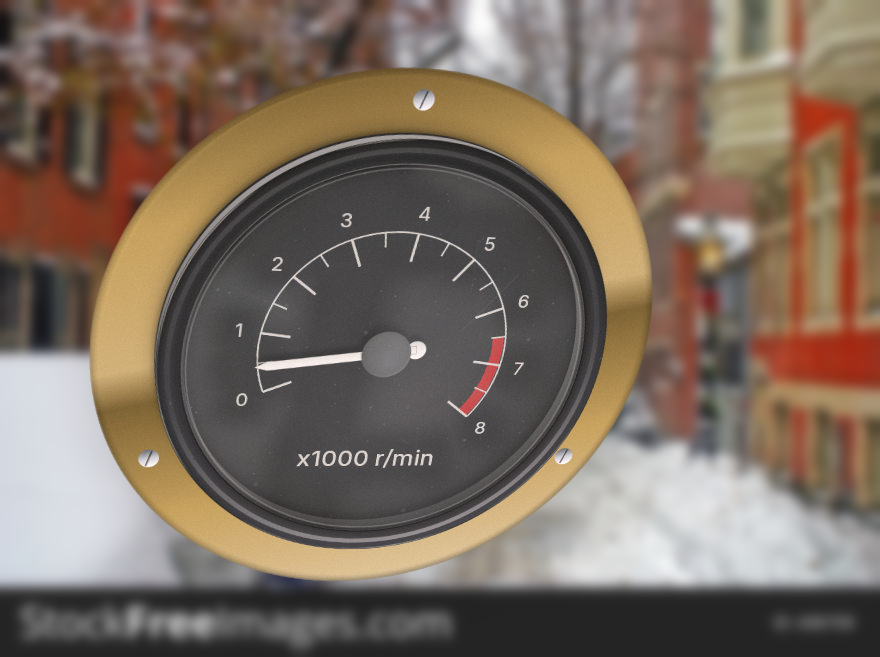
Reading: {"value": 500, "unit": "rpm"}
